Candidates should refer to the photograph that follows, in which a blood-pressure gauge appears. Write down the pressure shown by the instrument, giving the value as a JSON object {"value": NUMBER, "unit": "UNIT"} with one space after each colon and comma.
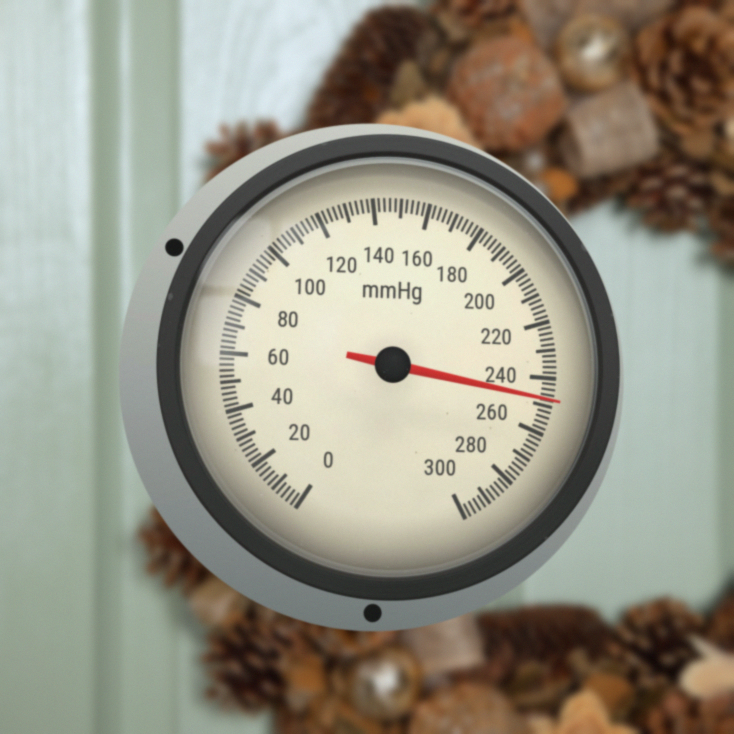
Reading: {"value": 248, "unit": "mmHg"}
